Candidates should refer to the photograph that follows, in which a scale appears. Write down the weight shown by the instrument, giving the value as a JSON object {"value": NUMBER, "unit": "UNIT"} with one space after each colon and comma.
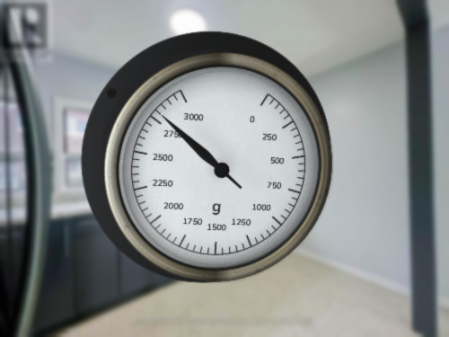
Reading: {"value": 2800, "unit": "g"}
